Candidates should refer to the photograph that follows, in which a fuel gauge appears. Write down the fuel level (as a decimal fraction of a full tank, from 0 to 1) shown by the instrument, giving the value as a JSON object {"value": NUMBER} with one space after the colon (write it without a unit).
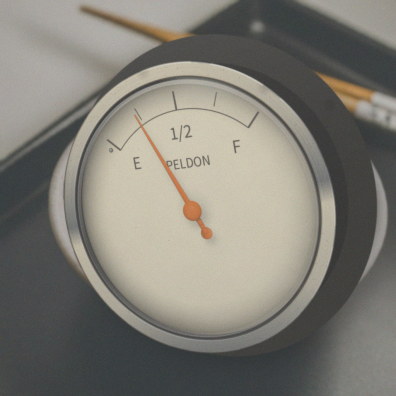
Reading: {"value": 0.25}
